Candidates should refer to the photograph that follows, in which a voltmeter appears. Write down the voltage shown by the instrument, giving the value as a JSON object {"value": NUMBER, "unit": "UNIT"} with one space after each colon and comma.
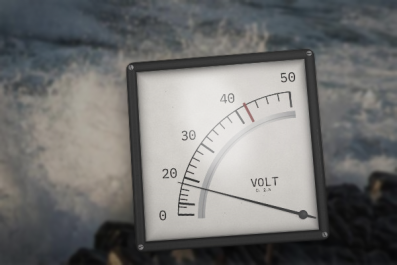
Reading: {"value": 18, "unit": "V"}
